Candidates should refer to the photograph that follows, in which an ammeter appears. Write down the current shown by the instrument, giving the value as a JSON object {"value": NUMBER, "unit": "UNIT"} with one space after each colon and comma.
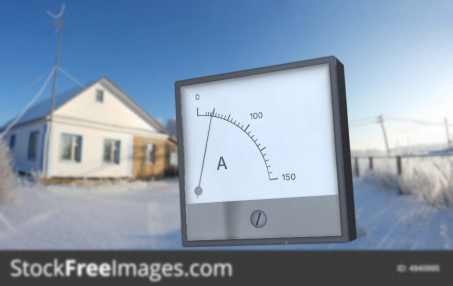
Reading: {"value": 50, "unit": "A"}
